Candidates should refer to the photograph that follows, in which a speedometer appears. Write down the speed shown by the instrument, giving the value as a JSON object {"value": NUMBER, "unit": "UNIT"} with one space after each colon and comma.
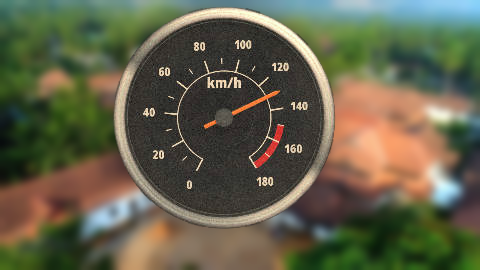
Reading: {"value": 130, "unit": "km/h"}
